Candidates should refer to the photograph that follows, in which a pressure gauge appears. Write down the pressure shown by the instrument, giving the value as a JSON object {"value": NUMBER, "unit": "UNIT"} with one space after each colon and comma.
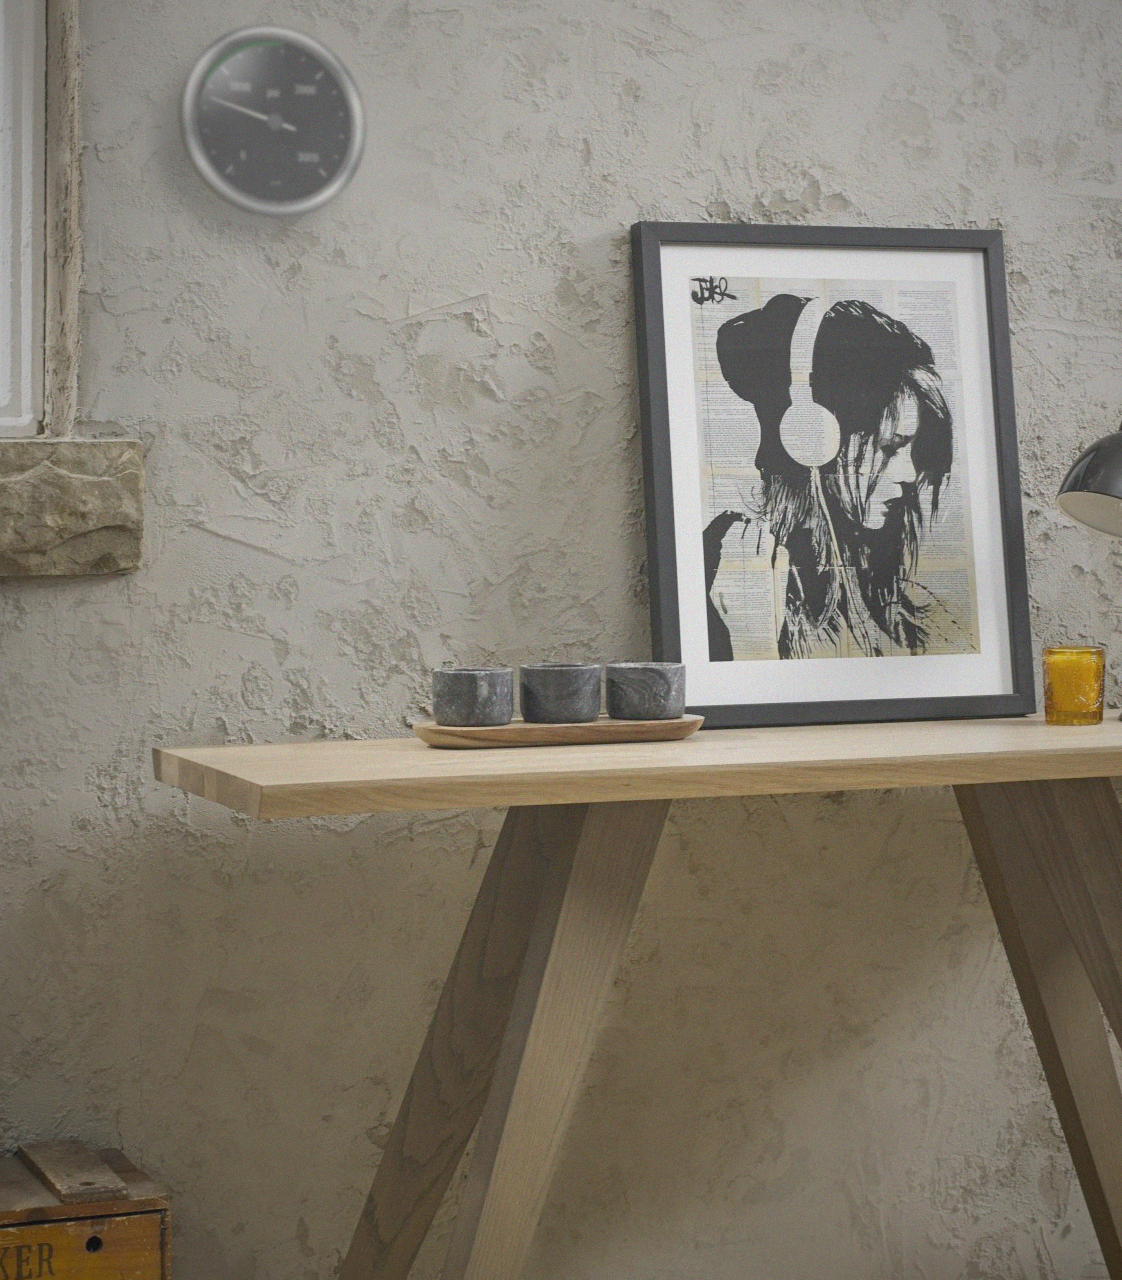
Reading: {"value": 700, "unit": "psi"}
